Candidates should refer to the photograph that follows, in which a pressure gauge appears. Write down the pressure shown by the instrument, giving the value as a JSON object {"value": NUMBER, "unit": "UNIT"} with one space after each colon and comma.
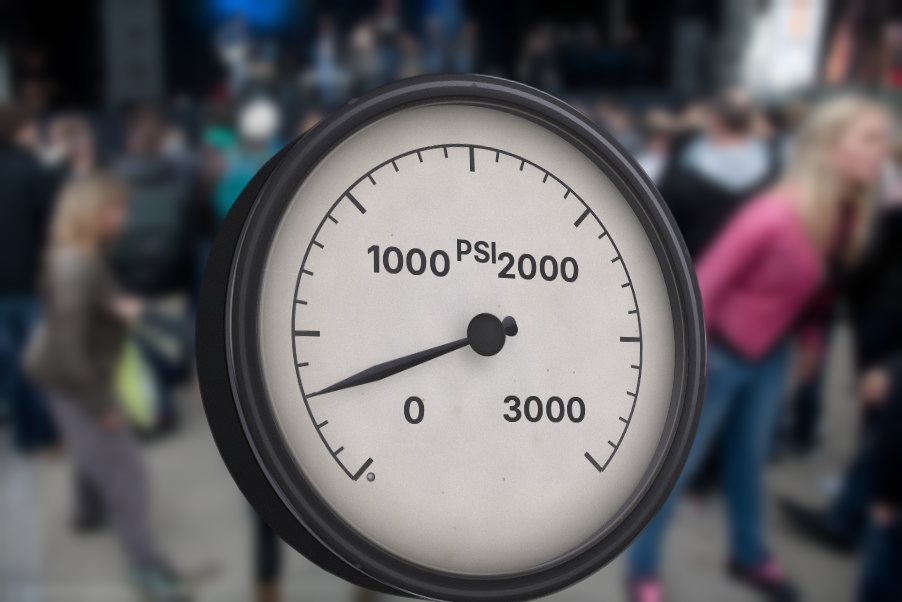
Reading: {"value": 300, "unit": "psi"}
